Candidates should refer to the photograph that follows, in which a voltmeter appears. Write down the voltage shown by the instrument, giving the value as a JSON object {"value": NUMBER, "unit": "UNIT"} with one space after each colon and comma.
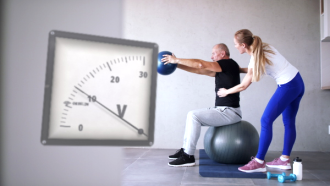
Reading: {"value": 10, "unit": "V"}
